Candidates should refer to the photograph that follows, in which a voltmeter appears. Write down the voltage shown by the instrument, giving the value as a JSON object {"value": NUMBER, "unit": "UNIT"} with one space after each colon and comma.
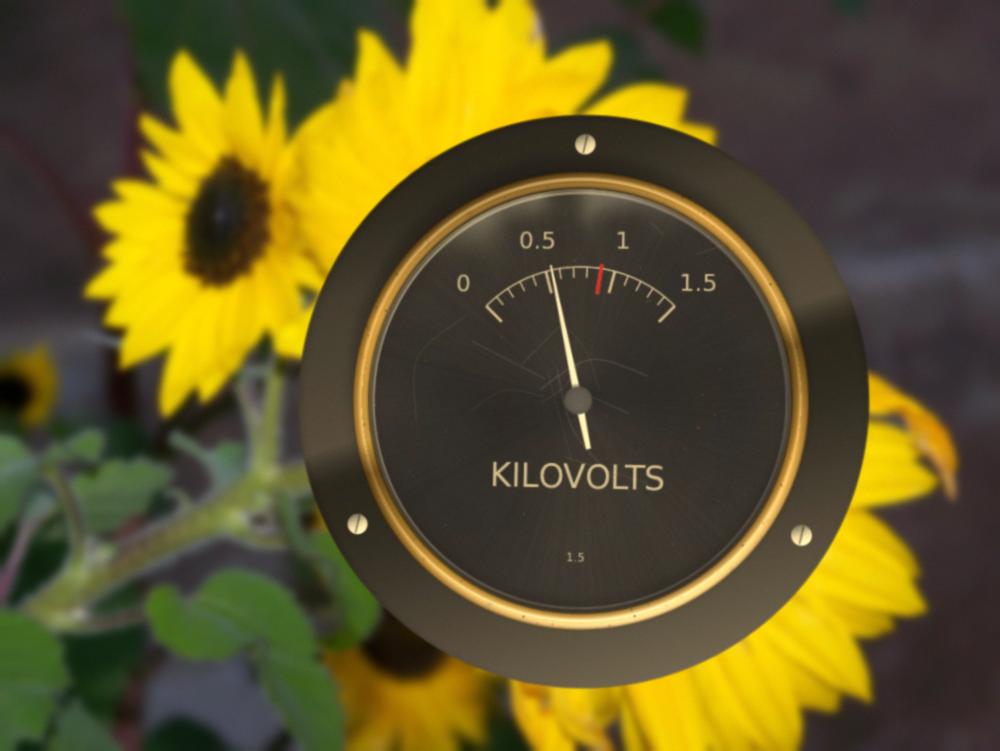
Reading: {"value": 0.55, "unit": "kV"}
